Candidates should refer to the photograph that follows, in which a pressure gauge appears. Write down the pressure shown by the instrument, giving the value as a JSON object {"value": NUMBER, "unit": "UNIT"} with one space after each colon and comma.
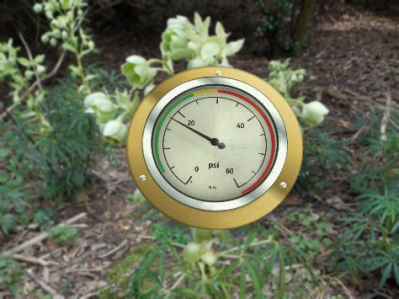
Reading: {"value": 17.5, "unit": "psi"}
